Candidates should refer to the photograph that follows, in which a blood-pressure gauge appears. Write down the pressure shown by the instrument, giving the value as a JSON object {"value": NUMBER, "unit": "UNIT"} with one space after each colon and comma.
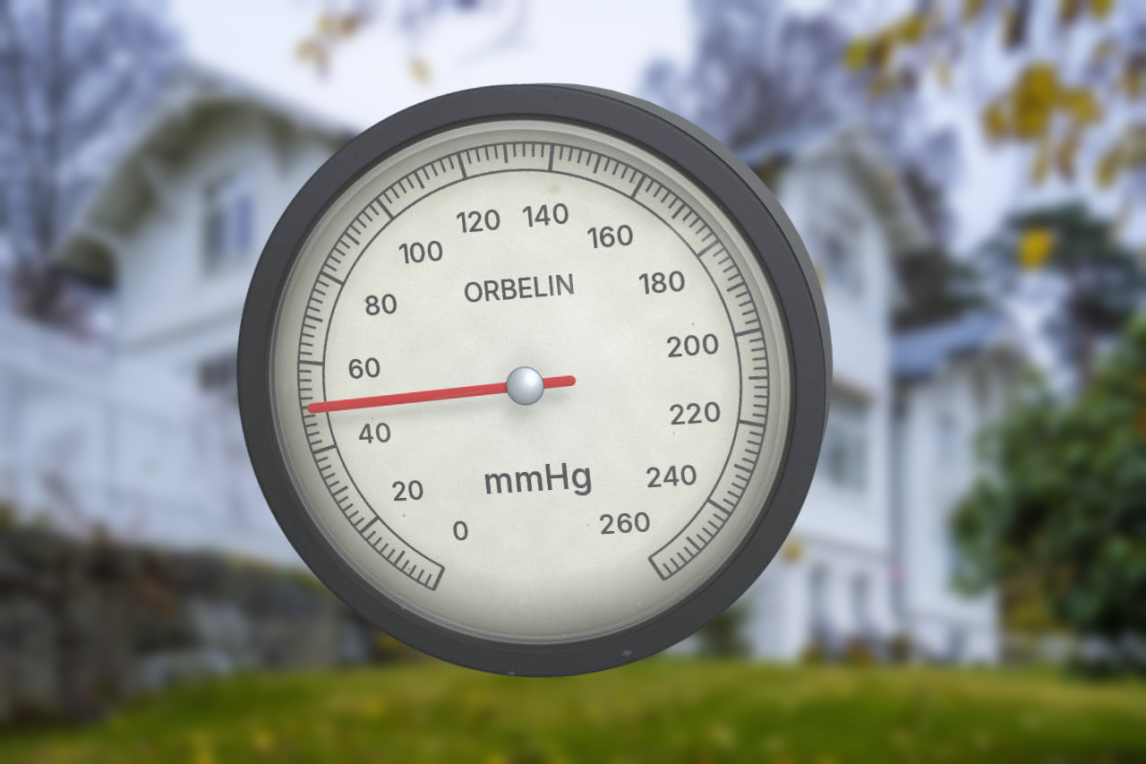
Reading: {"value": 50, "unit": "mmHg"}
